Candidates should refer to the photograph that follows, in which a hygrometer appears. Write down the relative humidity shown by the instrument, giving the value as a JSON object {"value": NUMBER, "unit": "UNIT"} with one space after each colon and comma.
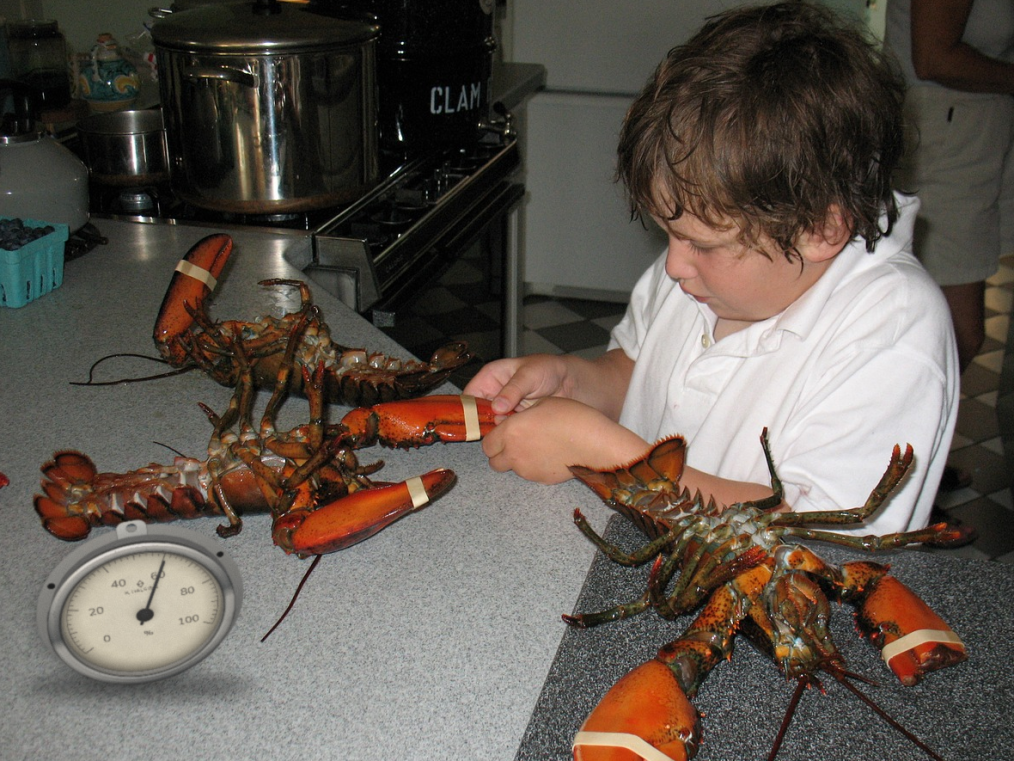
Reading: {"value": 60, "unit": "%"}
